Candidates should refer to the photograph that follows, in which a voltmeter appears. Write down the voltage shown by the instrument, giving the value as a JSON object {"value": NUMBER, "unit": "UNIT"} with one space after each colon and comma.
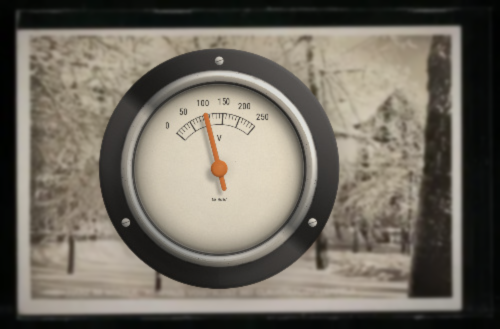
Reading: {"value": 100, "unit": "V"}
